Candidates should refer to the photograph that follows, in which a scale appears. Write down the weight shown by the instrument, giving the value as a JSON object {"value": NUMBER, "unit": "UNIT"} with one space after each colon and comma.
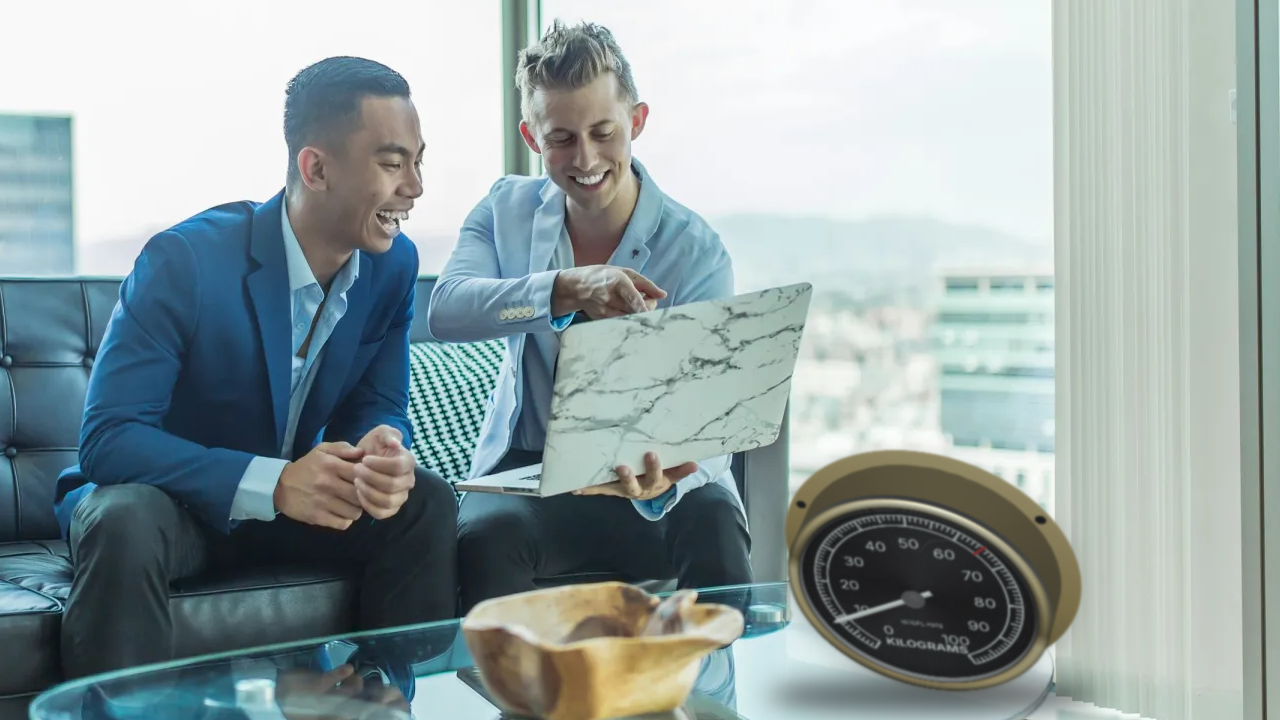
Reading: {"value": 10, "unit": "kg"}
